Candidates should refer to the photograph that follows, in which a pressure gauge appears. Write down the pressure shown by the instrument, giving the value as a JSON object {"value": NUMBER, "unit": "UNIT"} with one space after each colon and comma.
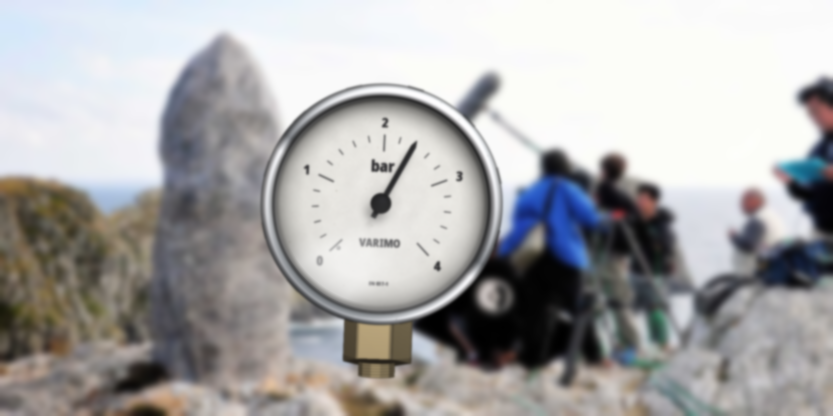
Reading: {"value": 2.4, "unit": "bar"}
